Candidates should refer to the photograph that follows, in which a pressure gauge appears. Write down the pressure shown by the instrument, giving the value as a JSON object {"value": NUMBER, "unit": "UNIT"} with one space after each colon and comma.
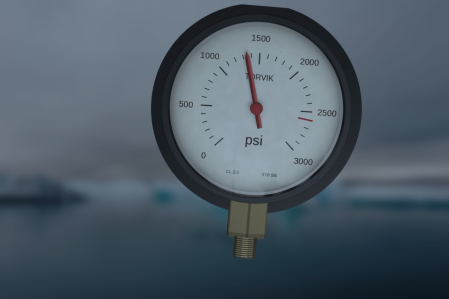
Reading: {"value": 1350, "unit": "psi"}
